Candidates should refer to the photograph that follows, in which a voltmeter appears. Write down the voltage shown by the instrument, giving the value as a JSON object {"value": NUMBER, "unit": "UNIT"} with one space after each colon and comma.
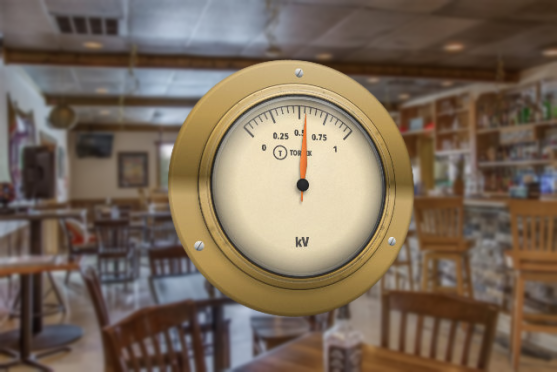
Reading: {"value": 0.55, "unit": "kV"}
